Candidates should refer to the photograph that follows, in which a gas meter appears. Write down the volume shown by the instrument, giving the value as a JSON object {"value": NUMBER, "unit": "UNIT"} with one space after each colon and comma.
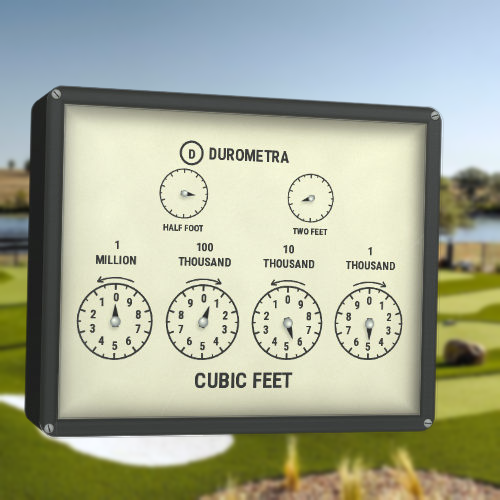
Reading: {"value": 5500, "unit": "ft³"}
